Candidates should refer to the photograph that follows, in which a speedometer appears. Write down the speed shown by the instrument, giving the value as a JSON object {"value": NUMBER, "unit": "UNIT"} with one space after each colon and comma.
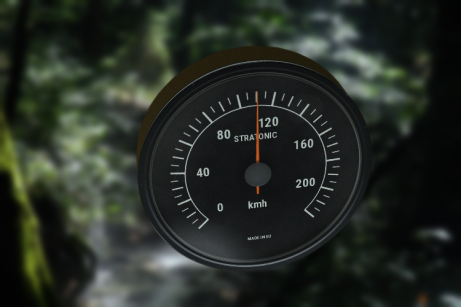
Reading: {"value": 110, "unit": "km/h"}
